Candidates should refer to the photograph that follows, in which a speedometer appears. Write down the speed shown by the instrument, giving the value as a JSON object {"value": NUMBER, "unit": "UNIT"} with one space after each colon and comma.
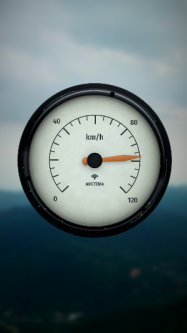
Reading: {"value": 97.5, "unit": "km/h"}
